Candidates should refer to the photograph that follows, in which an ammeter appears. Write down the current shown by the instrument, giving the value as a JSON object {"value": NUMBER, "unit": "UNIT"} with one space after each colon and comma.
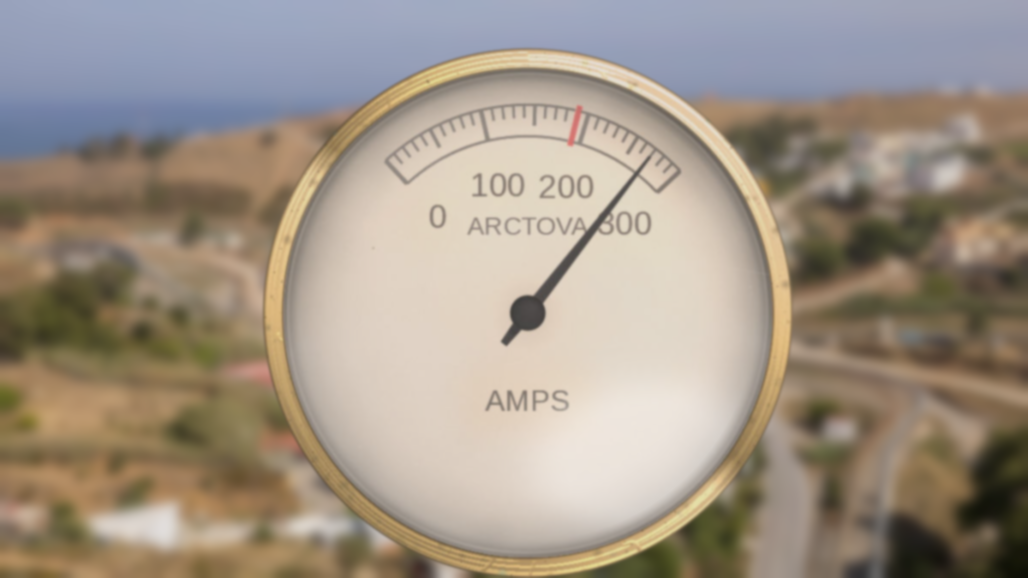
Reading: {"value": 270, "unit": "A"}
